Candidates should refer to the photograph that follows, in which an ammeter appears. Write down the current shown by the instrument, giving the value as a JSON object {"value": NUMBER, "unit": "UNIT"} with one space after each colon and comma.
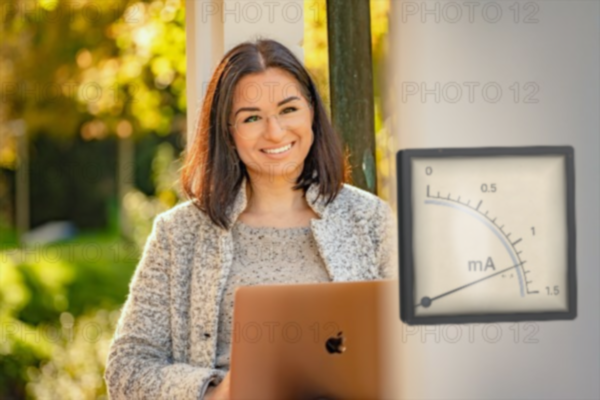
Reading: {"value": 1.2, "unit": "mA"}
